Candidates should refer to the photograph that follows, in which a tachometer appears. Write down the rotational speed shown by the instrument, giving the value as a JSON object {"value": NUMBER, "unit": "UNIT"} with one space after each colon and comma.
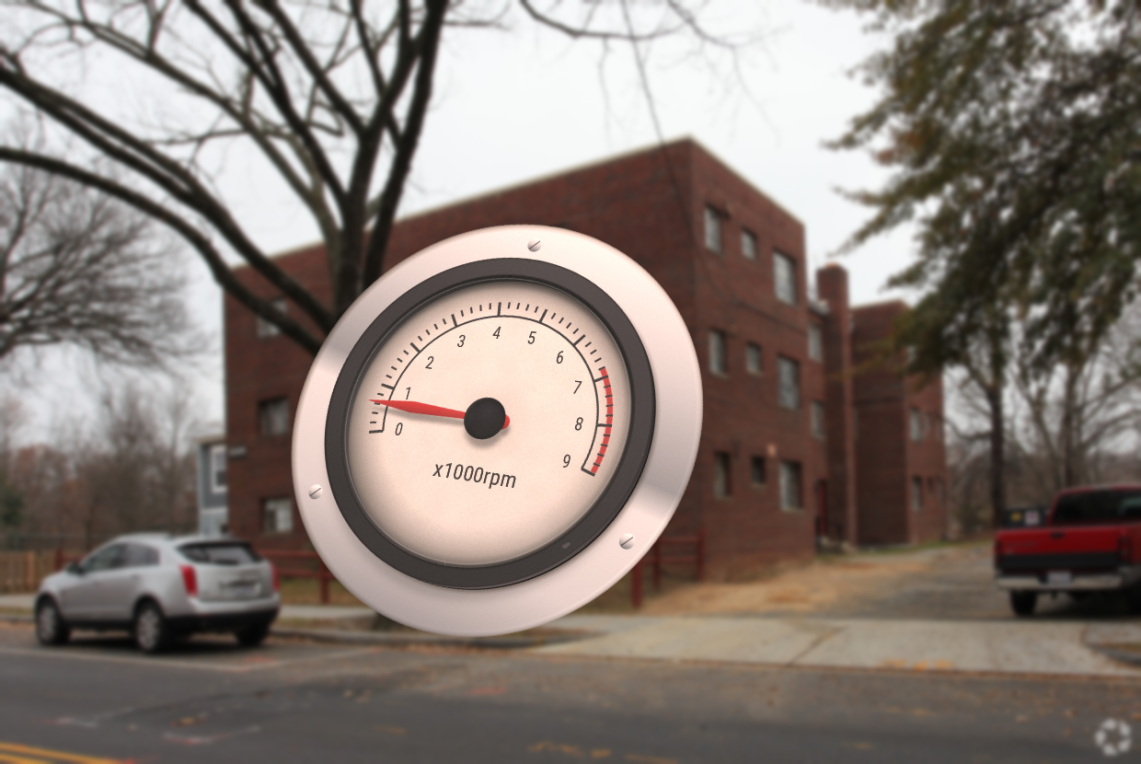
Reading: {"value": 600, "unit": "rpm"}
